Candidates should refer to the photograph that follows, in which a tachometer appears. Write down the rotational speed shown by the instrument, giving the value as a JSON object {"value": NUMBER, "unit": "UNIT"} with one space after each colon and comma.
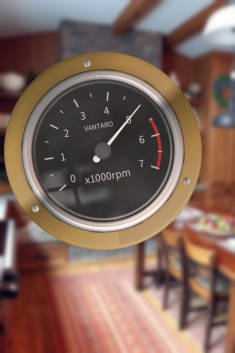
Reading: {"value": 5000, "unit": "rpm"}
